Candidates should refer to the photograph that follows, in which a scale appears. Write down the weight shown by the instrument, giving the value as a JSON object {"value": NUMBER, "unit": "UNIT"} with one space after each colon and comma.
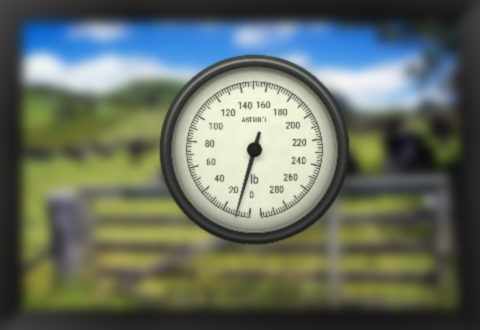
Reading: {"value": 10, "unit": "lb"}
